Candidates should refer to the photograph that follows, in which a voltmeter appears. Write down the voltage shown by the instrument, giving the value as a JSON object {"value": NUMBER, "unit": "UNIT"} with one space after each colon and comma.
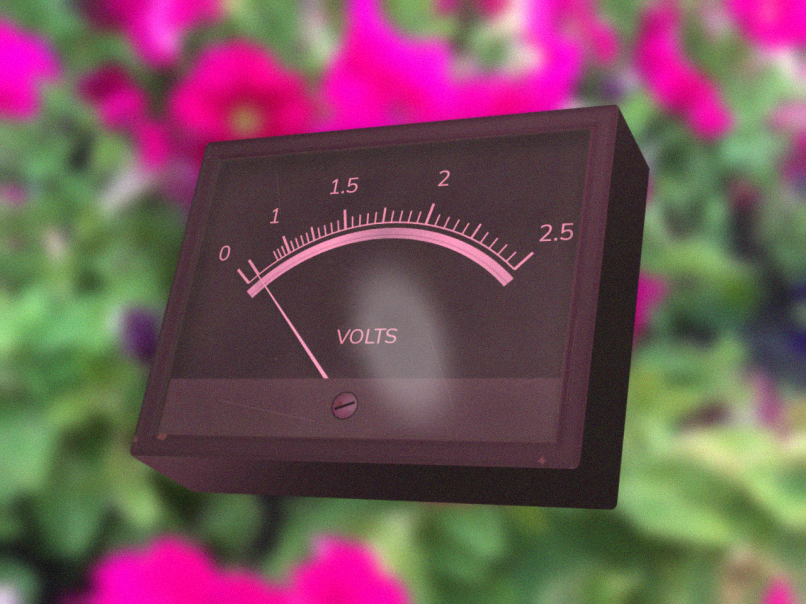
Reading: {"value": 0.5, "unit": "V"}
